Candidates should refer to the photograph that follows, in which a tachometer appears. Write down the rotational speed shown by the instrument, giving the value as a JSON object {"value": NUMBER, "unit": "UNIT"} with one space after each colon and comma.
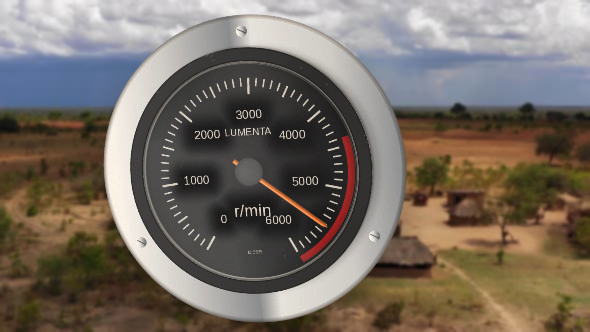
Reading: {"value": 5500, "unit": "rpm"}
